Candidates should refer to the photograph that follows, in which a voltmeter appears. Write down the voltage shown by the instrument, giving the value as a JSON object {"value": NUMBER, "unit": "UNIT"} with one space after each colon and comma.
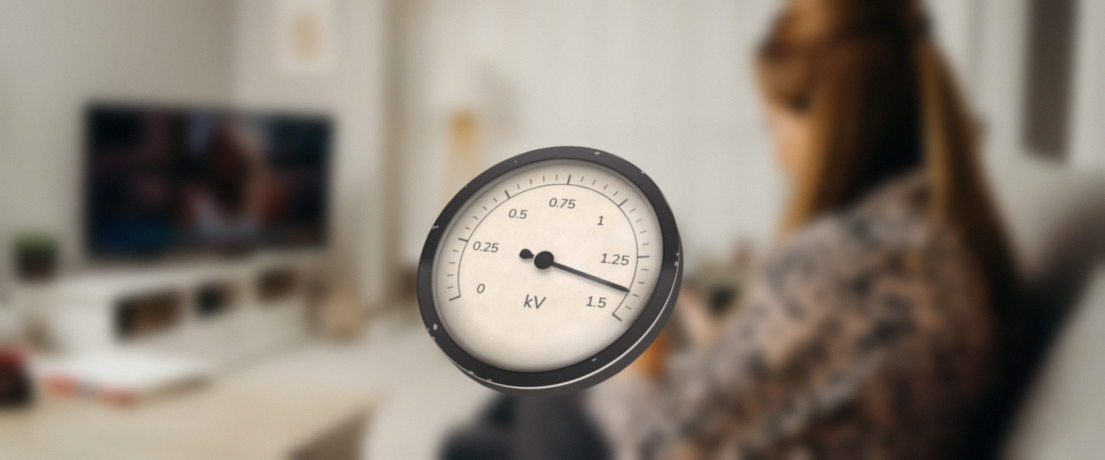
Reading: {"value": 1.4, "unit": "kV"}
